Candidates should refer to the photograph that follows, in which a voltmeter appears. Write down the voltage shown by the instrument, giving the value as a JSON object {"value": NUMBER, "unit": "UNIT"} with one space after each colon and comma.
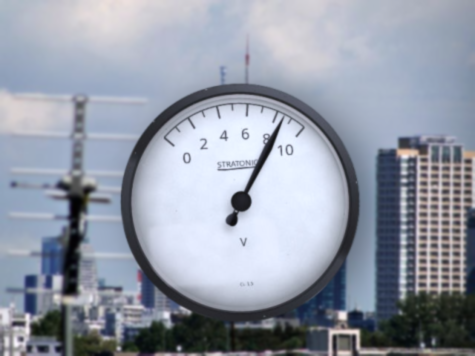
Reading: {"value": 8.5, "unit": "V"}
